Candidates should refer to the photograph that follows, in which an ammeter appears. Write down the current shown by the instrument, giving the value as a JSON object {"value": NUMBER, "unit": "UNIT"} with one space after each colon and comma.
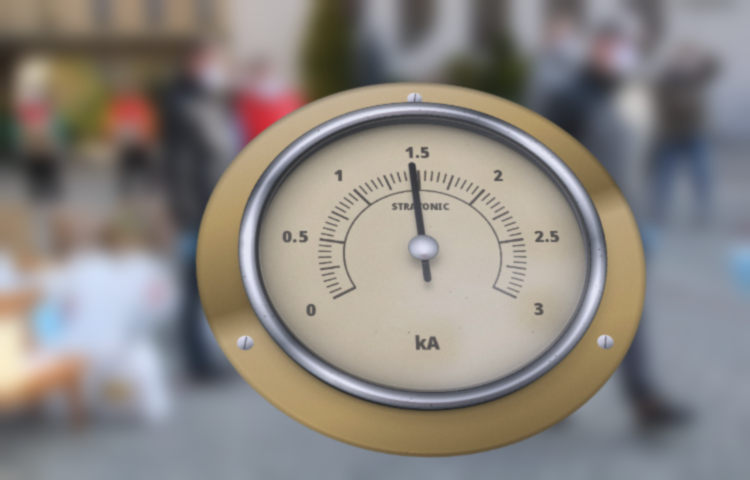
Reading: {"value": 1.45, "unit": "kA"}
